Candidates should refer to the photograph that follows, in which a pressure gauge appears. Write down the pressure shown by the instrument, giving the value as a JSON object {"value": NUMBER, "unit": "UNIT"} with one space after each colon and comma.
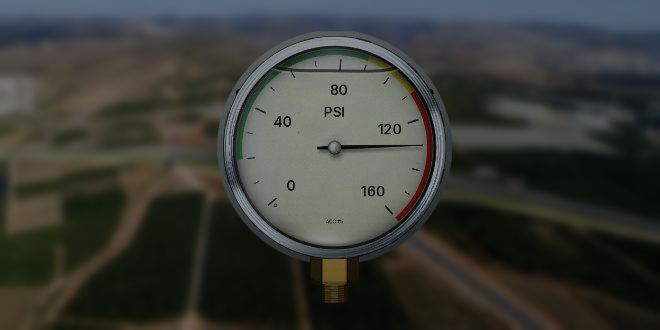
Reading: {"value": 130, "unit": "psi"}
